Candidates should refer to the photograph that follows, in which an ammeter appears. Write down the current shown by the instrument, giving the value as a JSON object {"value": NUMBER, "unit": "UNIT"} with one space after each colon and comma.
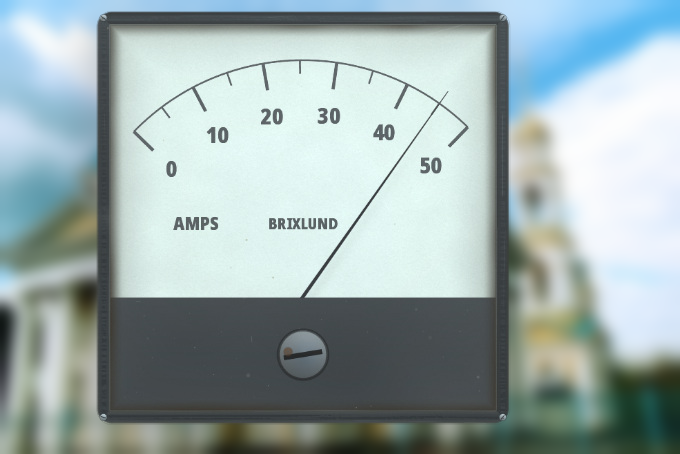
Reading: {"value": 45, "unit": "A"}
